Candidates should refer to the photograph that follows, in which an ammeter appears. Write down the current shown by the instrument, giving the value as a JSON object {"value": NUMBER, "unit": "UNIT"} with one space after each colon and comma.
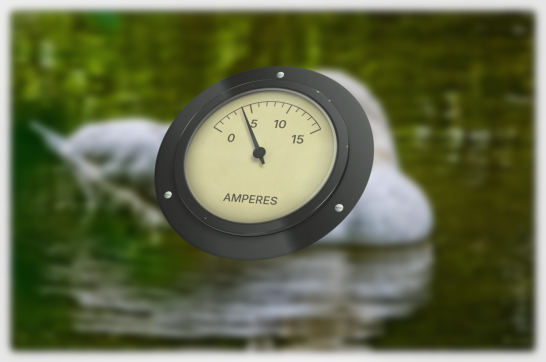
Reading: {"value": 4, "unit": "A"}
